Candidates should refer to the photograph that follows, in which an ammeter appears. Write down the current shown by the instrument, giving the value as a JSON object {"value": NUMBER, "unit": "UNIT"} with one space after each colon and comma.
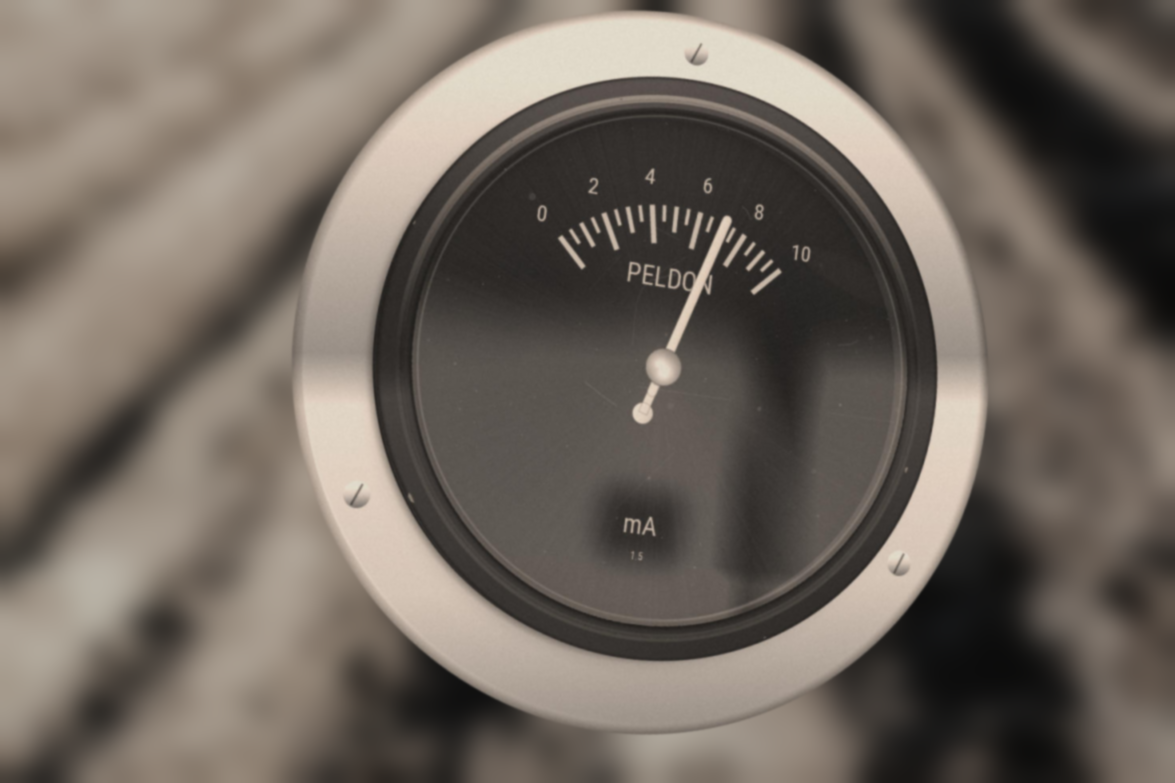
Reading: {"value": 7, "unit": "mA"}
